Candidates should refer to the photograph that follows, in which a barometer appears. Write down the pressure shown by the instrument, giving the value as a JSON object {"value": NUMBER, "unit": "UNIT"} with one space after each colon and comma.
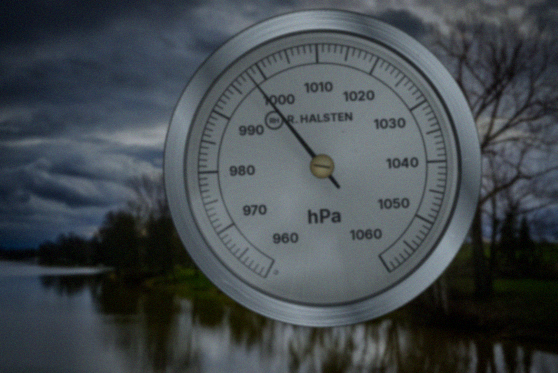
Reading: {"value": 998, "unit": "hPa"}
